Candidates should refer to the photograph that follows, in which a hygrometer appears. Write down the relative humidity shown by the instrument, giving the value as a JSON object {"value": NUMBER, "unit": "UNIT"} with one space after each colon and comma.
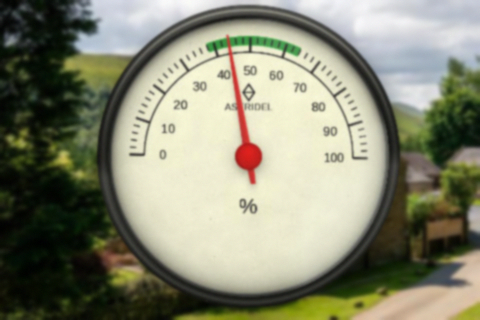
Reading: {"value": 44, "unit": "%"}
